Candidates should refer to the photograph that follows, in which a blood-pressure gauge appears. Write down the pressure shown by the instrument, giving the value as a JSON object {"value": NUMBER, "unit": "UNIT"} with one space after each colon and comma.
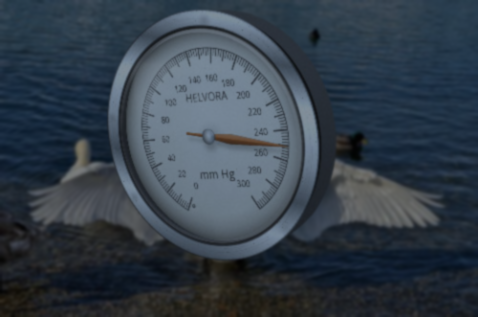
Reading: {"value": 250, "unit": "mmHg"}
